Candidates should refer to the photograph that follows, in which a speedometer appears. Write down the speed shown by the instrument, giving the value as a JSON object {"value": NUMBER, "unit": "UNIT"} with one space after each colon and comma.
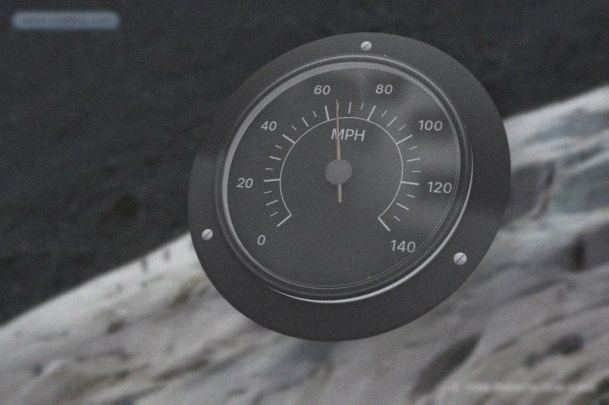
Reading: {"value": 65, "unit": "mph"}
